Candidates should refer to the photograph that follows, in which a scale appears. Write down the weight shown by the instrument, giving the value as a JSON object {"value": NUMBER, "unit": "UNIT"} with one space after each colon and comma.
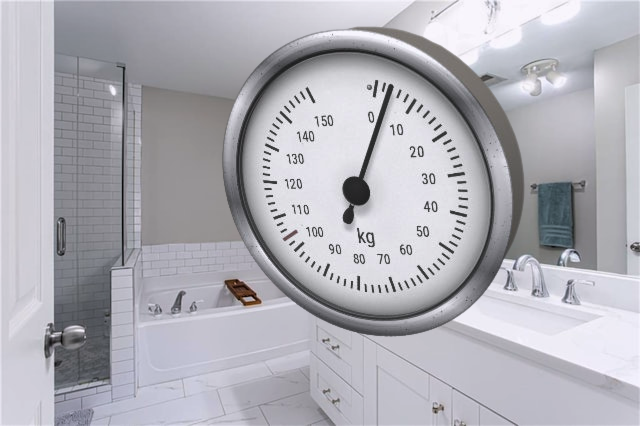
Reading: {"value": 4, "unit": "kg"}
